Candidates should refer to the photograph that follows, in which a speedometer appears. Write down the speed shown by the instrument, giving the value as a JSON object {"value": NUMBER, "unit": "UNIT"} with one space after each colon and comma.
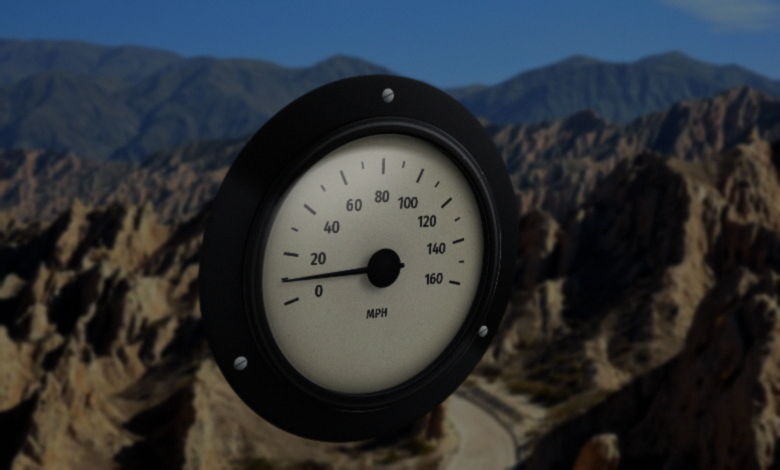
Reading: {"value": 10, "unit": "mph"}
